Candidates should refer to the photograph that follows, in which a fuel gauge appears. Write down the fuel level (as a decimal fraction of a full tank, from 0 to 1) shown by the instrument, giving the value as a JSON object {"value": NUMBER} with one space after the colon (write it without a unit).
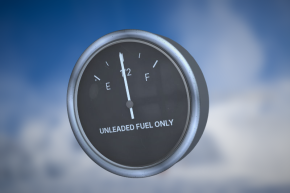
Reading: {"value": 0.5}
